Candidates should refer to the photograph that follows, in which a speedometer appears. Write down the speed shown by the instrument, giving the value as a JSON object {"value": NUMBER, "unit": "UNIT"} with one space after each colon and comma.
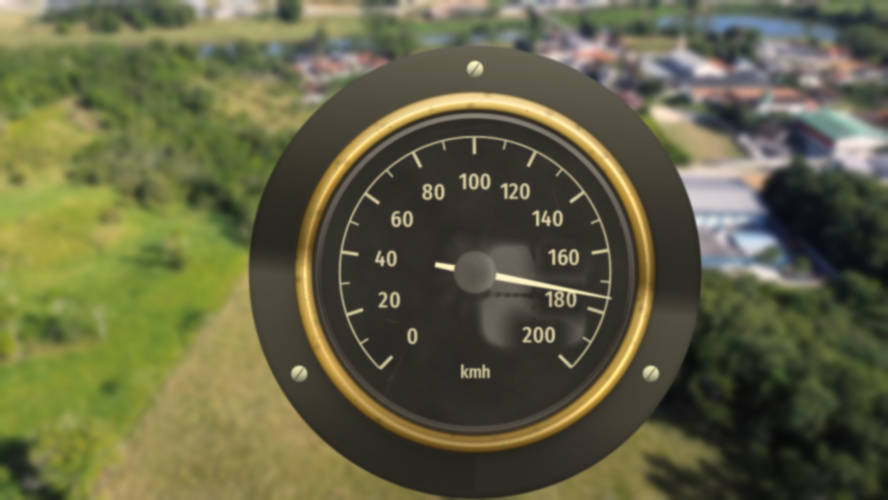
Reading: {"value": 175, "unit": "km/h"}
